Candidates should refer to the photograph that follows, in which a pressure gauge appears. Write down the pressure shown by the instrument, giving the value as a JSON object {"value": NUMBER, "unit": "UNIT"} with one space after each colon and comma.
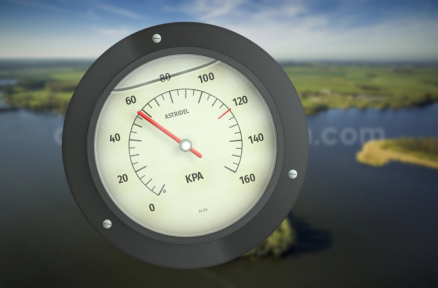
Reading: {"value": 57.5, "unit": "kPa"}
